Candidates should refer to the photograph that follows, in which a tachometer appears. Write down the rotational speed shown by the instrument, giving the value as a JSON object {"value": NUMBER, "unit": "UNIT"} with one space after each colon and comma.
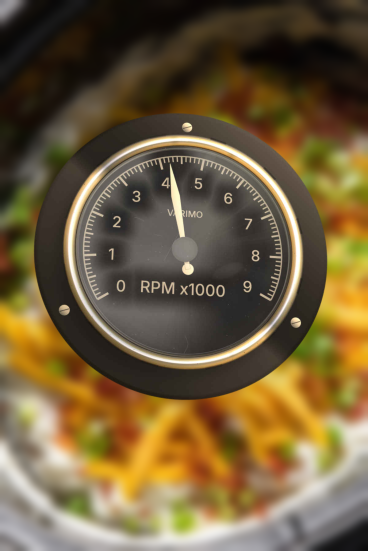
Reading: {"value": 4200, "unit": "rpm"}
